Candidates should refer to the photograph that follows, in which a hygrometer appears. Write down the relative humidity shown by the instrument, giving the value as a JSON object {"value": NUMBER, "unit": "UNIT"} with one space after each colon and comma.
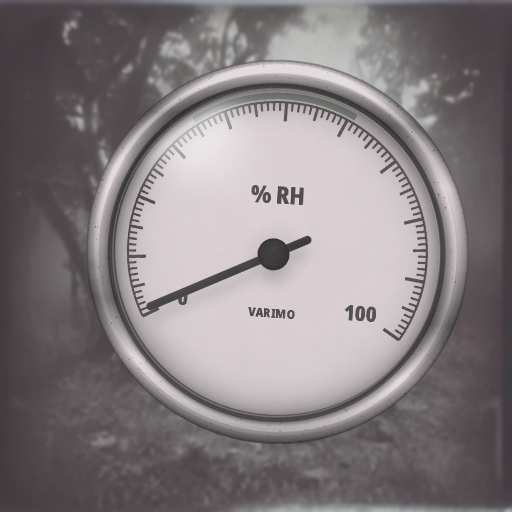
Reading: {"value": 1, "unit": "%"}
